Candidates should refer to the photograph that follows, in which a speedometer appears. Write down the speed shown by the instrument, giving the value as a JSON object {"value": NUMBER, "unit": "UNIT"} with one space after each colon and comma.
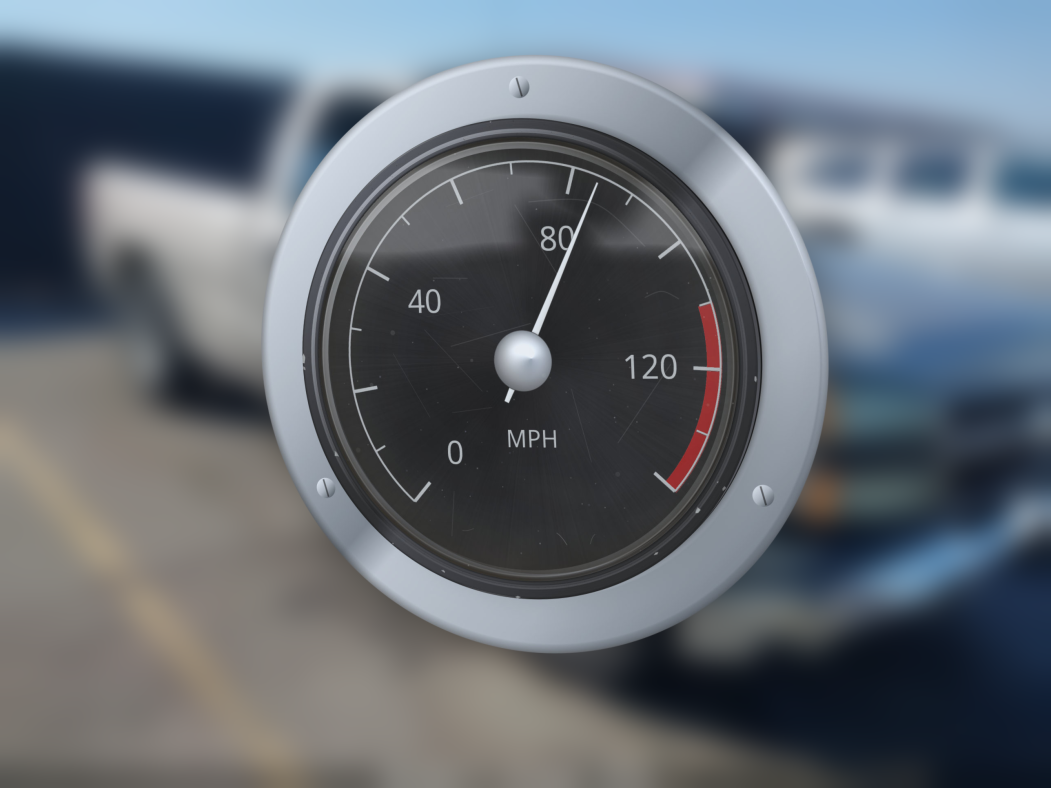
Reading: {"value": 85, "unit": "mph"}
